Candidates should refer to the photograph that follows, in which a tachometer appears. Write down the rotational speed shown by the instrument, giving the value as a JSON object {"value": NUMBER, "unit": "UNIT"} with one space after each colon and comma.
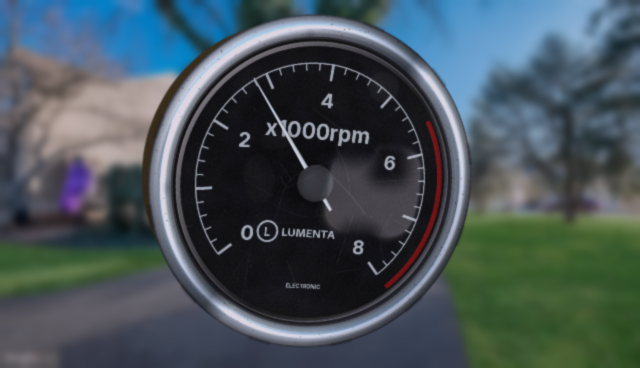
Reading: {"value": 2800, "unit": "rpm"}
